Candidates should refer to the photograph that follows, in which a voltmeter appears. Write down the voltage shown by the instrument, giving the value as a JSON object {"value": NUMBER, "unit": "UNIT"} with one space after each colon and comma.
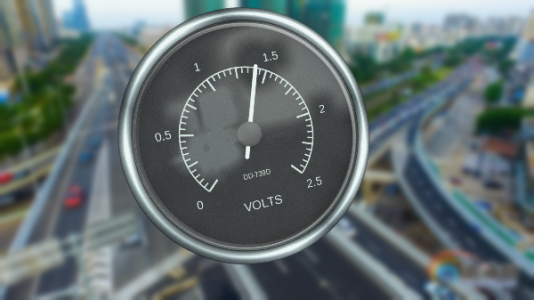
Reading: {"value": 1.4, "unit": "V"}
